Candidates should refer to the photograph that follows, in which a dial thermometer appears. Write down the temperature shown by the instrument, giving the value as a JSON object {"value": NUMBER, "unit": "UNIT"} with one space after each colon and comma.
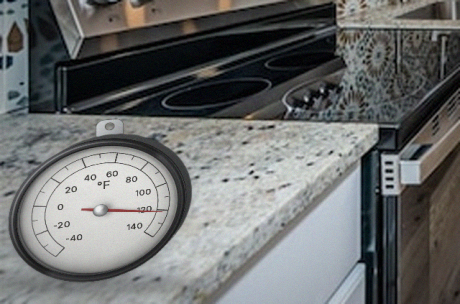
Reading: {"value": 120, "unit": "°F"}
